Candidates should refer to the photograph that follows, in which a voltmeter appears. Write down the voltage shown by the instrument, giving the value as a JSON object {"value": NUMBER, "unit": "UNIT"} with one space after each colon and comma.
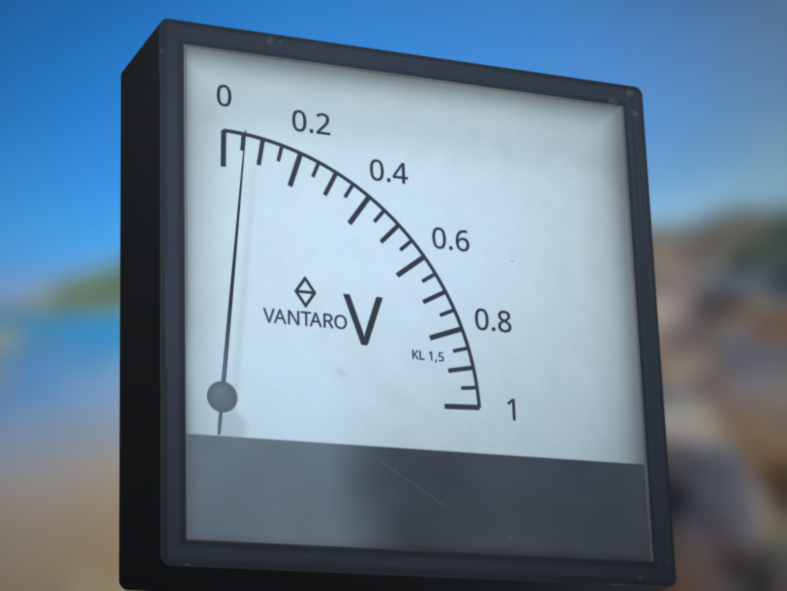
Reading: {"value": 0.05, "unit": "V"}
